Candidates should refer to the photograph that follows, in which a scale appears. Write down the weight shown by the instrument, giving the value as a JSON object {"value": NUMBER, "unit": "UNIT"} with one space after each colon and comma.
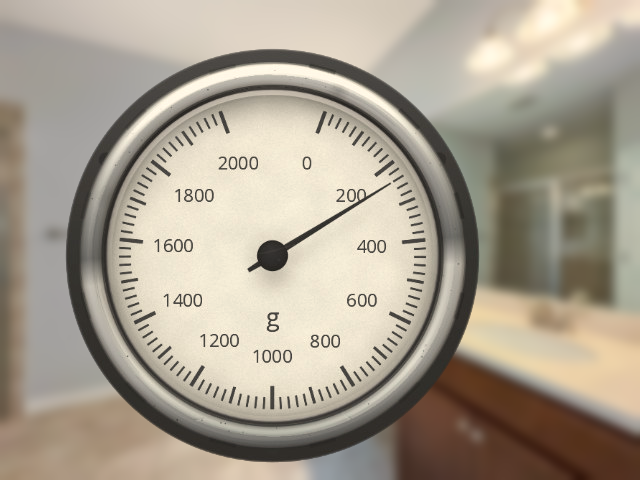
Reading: {"value": 240, "unit": "g"}
